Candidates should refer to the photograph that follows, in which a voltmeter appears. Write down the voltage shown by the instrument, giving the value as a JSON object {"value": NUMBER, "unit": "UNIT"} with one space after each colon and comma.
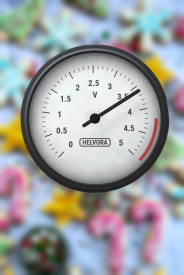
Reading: {"value": 3.6, "unit": "V"}
